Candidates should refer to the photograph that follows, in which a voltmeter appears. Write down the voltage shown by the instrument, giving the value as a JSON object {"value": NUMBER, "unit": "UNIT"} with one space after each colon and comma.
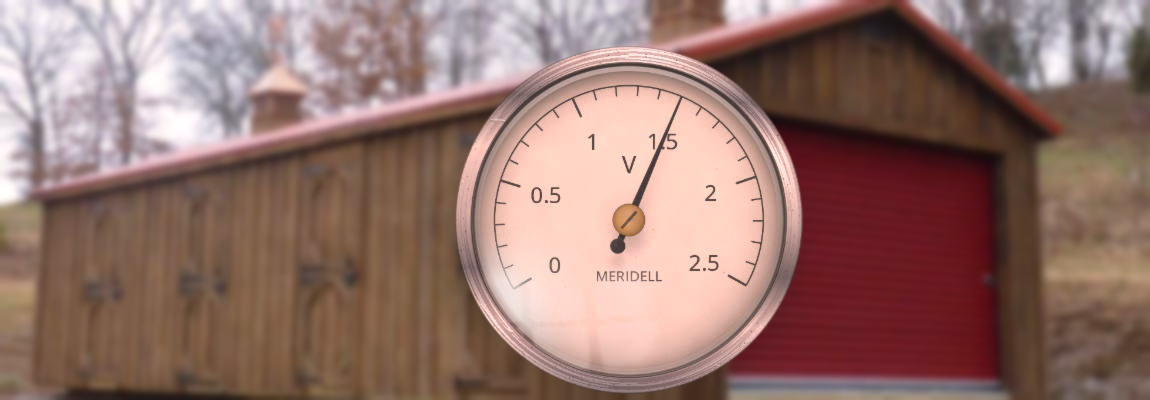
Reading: {"value": 1.5, "unit": "V"}
